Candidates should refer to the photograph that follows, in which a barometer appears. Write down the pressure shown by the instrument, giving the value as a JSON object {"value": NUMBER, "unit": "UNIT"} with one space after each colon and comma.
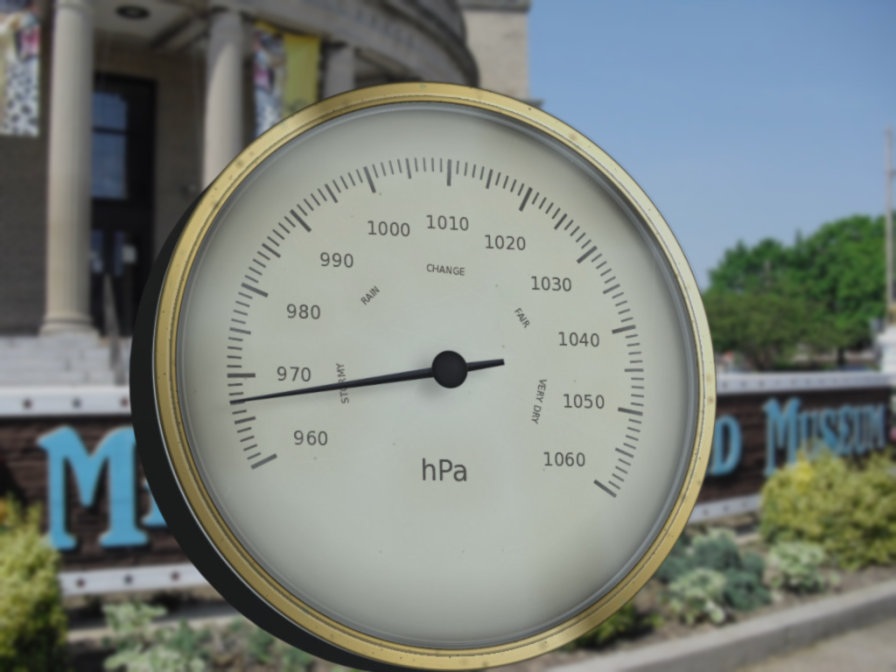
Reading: {"value": 967, "unit": "hPa"}
